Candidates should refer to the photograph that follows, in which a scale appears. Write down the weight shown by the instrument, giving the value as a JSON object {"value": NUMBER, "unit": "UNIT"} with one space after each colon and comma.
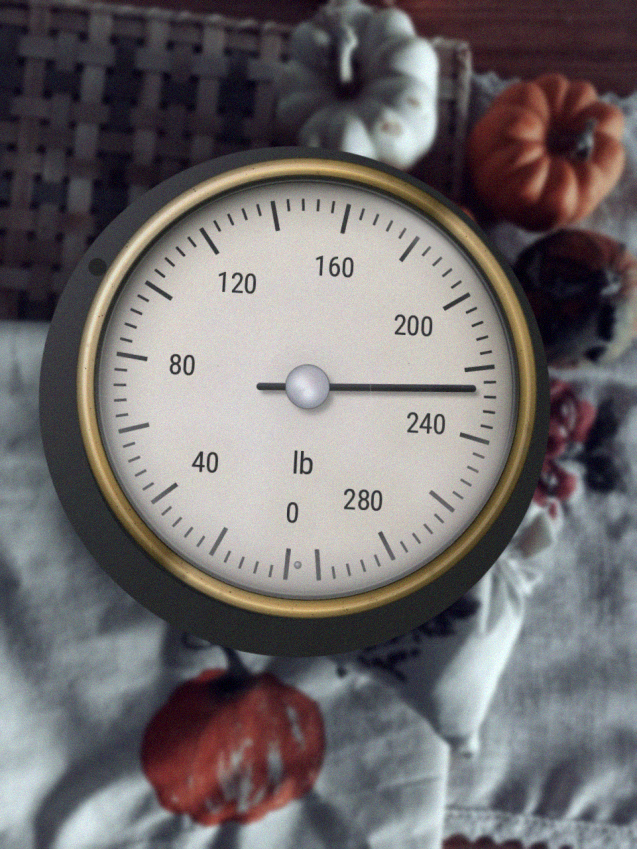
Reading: {"value": 226, "unit": "lb"}
